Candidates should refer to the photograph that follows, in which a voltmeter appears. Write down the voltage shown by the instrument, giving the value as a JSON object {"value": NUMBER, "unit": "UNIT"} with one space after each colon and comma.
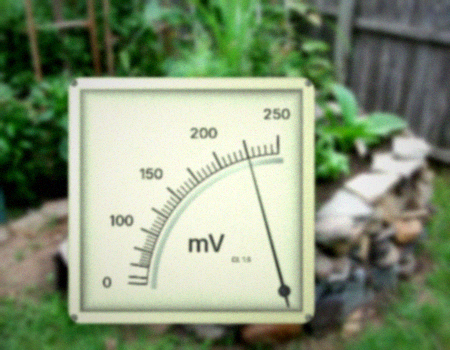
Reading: {"value": 225, "unit": "mV"}
